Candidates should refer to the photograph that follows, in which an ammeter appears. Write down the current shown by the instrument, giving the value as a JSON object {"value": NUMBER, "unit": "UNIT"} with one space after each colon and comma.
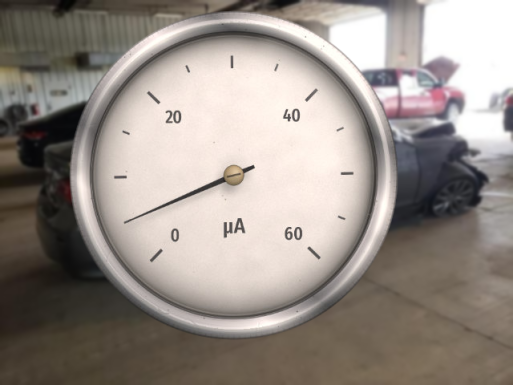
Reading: {"value": 5, "unit": "µA"}
